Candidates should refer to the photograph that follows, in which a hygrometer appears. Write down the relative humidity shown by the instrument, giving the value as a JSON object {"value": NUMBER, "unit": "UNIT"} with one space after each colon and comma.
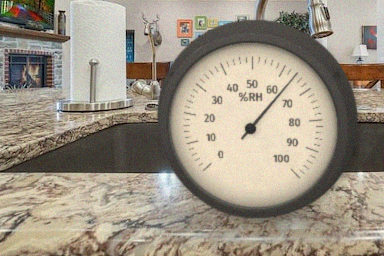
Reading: {"value": 64, "unit": "%"}
